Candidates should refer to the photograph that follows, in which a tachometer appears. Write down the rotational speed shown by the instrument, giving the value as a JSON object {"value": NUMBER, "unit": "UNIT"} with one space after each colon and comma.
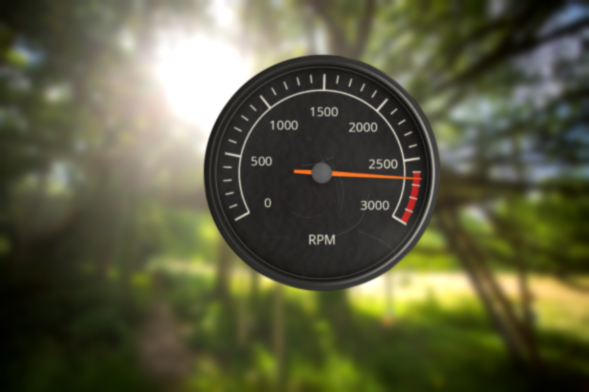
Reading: {"value": 2650, "unit": "rpm"}
